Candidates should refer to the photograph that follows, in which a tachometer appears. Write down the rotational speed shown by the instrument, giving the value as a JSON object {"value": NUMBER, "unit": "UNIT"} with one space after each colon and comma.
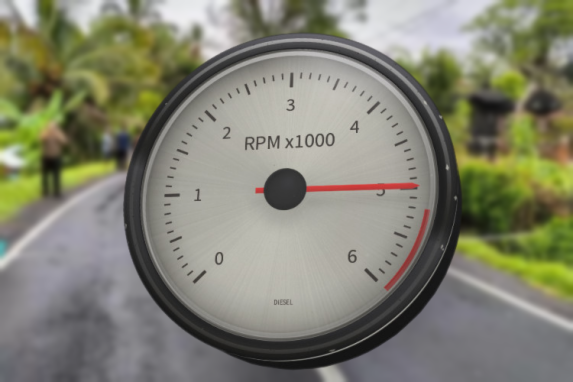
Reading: {"value": 5000, "unit": "rpm"}
